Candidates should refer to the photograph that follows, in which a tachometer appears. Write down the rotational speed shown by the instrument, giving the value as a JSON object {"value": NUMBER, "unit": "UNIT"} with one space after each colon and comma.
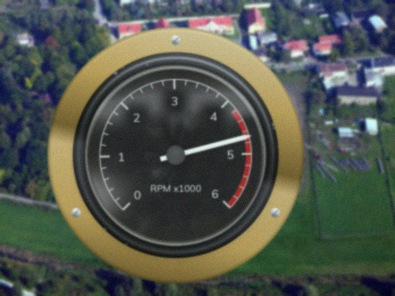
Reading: {"value": 4700, "unit": "rpm"}
